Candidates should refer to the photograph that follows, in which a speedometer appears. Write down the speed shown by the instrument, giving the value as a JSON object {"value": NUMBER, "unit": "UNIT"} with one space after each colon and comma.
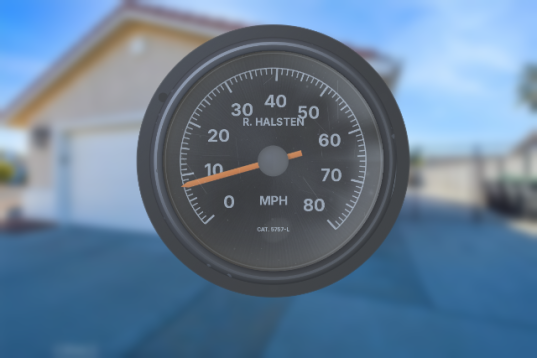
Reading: {"value": 8, "unit": "mph"}
